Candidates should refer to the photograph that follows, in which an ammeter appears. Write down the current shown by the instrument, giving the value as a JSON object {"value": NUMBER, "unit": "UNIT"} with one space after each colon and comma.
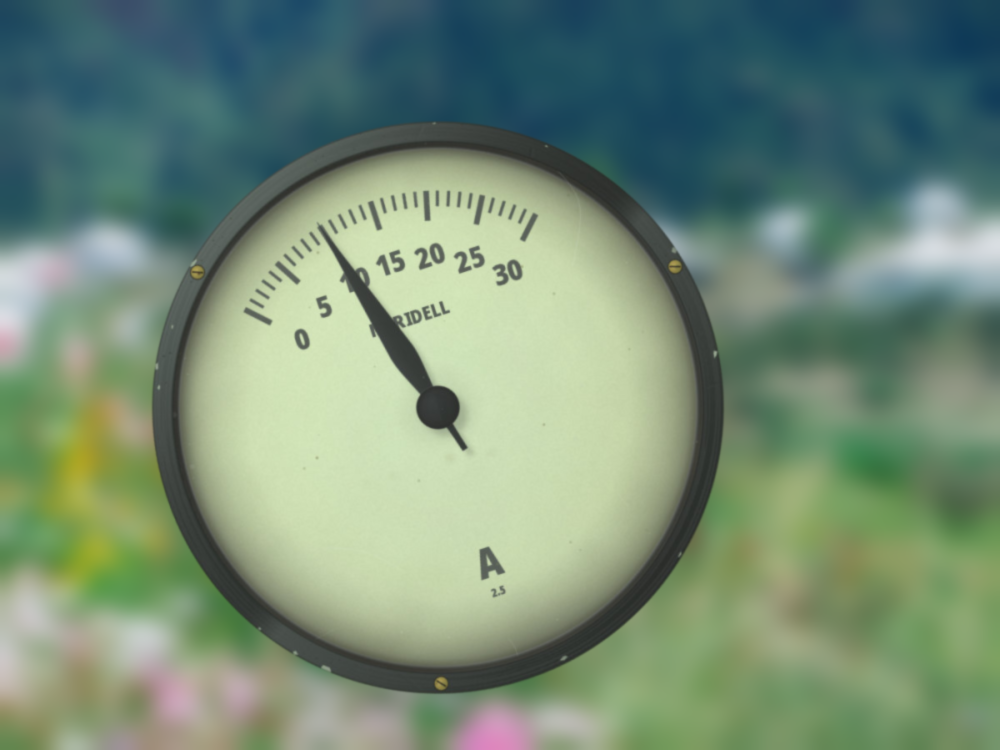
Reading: {"value": 10, "unit": "A"}
